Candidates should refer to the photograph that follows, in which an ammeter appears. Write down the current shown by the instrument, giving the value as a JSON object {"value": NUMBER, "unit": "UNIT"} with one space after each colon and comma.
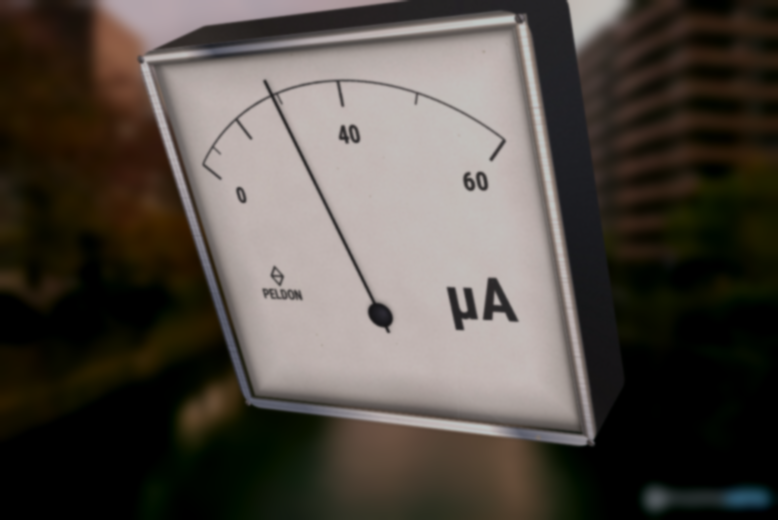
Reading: {"value": 30, "unit": "µA"}
